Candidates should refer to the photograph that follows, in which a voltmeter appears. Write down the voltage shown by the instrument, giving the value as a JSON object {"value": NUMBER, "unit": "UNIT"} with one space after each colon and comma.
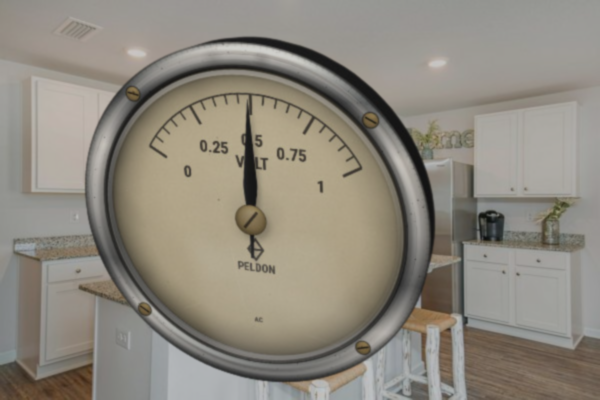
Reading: {"value": 0.5, "unit": "V"}
